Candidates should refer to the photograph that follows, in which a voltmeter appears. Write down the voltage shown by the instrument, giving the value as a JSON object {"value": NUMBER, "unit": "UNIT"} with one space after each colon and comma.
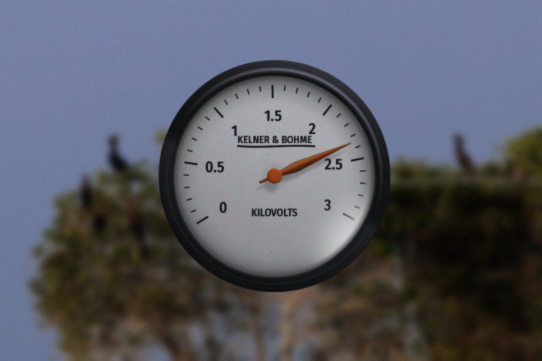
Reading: {"value": 2.35, "unit": "kV"}
